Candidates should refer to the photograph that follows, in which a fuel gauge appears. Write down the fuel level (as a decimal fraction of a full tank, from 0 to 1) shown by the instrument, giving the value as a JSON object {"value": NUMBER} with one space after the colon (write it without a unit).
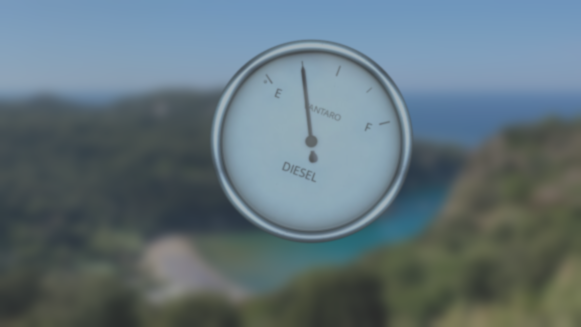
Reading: {"value": 0.25}
